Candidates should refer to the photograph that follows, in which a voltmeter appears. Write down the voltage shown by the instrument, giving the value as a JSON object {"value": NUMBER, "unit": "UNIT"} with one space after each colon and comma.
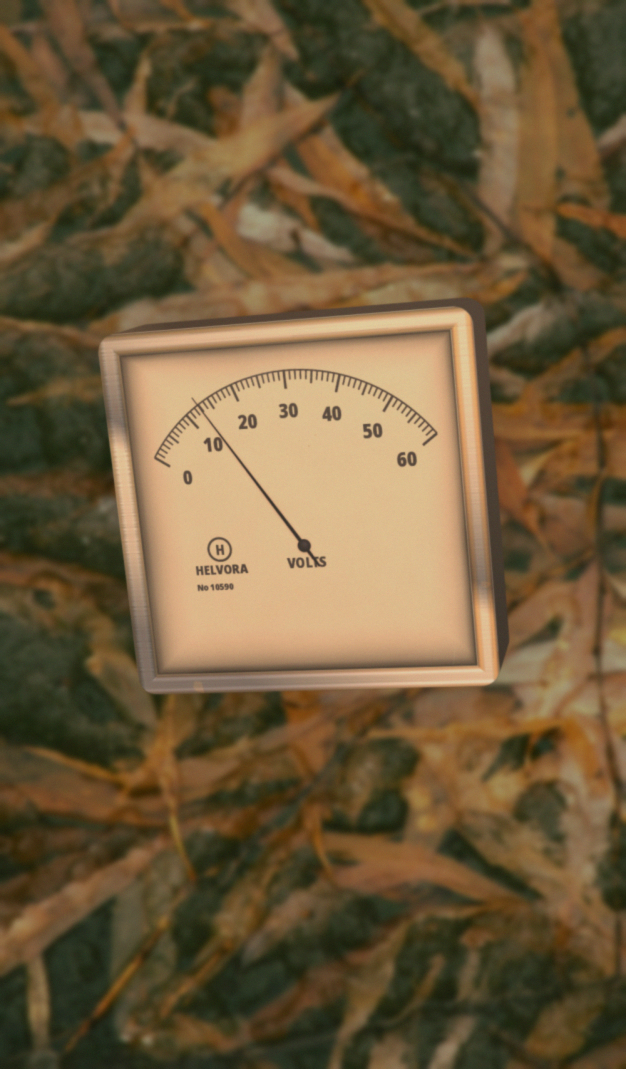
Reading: {"value": 13, "unit": "V"}
